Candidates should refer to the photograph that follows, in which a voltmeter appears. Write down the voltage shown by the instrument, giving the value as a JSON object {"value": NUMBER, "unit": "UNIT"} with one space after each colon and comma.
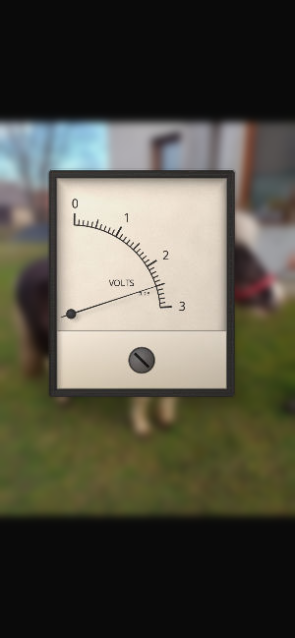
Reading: {"value": 2.5, "unit": "V"}
